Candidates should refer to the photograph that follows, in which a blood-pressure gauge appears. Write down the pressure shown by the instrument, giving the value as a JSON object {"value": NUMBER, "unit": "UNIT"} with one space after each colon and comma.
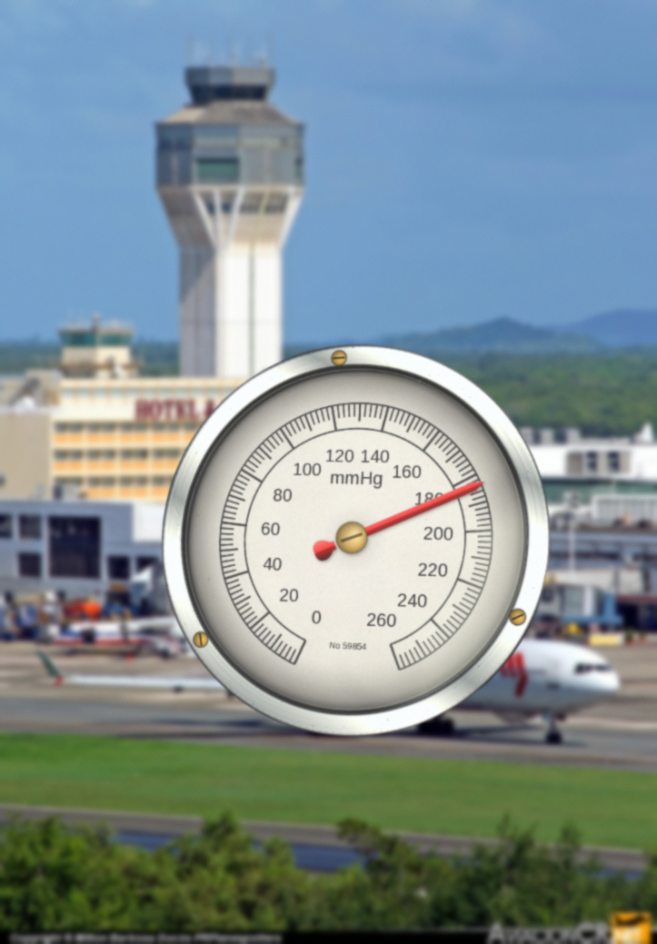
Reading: {"value": 184, "unit": "mmHg"}
